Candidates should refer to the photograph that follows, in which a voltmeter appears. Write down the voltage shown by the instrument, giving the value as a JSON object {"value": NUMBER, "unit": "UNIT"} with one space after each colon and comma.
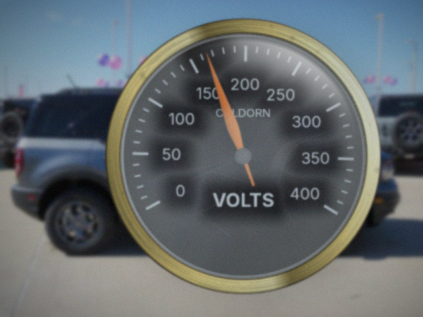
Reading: {"value": 165, "unit": "V"}
